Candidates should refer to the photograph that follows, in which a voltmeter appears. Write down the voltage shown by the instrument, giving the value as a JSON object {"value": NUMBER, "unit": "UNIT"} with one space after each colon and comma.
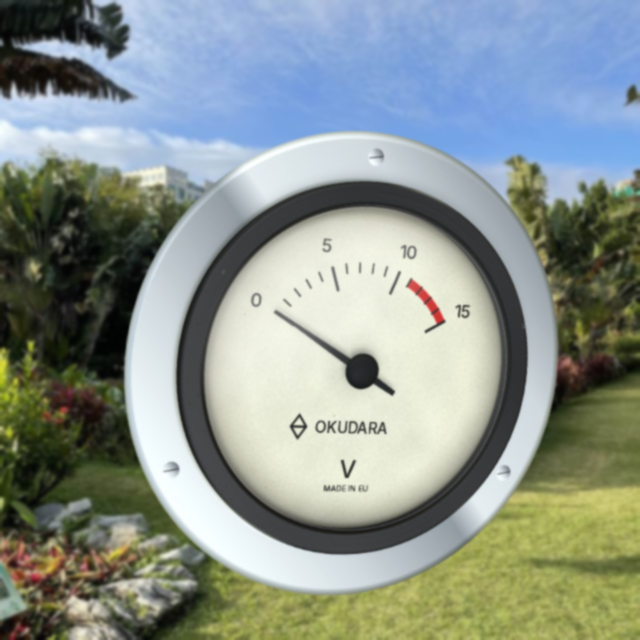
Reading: {"value": 0, "unit": "V"}
